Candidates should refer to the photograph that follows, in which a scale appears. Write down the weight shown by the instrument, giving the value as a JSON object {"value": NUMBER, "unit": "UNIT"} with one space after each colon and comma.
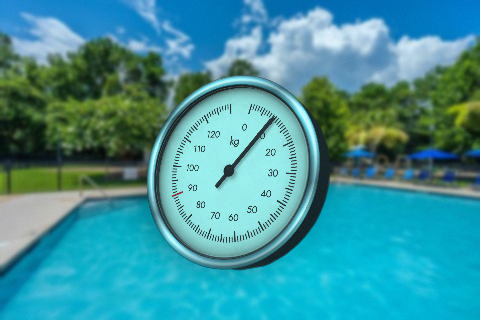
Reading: {"value": 10, "unit": "kg"}
